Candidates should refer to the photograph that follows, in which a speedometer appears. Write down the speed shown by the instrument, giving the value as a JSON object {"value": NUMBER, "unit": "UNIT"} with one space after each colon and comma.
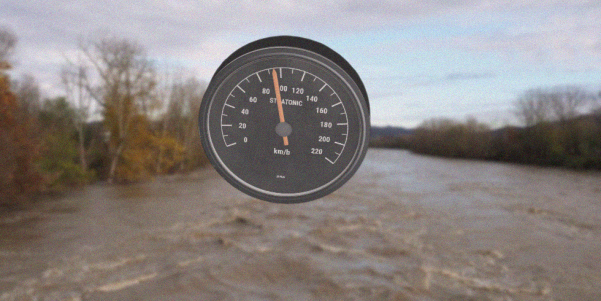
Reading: {"value": 95, "unit": "km/h"}
